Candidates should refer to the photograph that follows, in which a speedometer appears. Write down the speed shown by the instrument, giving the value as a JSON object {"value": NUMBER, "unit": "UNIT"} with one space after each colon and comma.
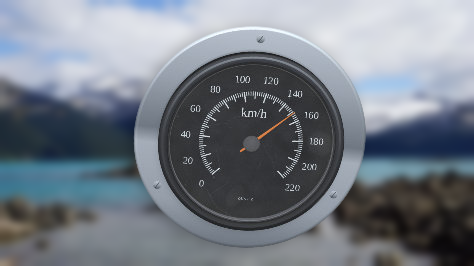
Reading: {"value": 150, "unit": "km/h"}
